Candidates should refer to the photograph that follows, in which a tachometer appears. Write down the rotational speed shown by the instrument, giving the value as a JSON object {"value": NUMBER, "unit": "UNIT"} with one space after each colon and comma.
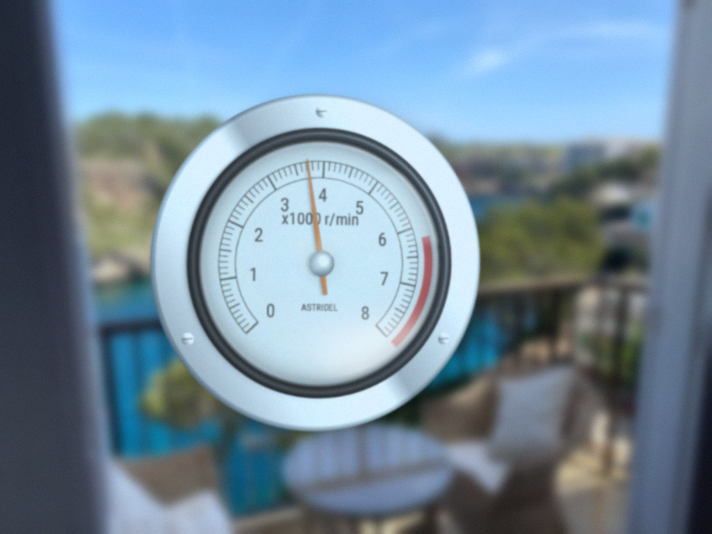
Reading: {"value": 3700, "unit": "rpm"}
